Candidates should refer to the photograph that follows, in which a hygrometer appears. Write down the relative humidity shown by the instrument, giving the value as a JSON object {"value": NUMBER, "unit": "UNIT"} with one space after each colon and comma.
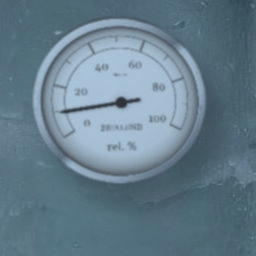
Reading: {"value": 10, "unit": "%"}
